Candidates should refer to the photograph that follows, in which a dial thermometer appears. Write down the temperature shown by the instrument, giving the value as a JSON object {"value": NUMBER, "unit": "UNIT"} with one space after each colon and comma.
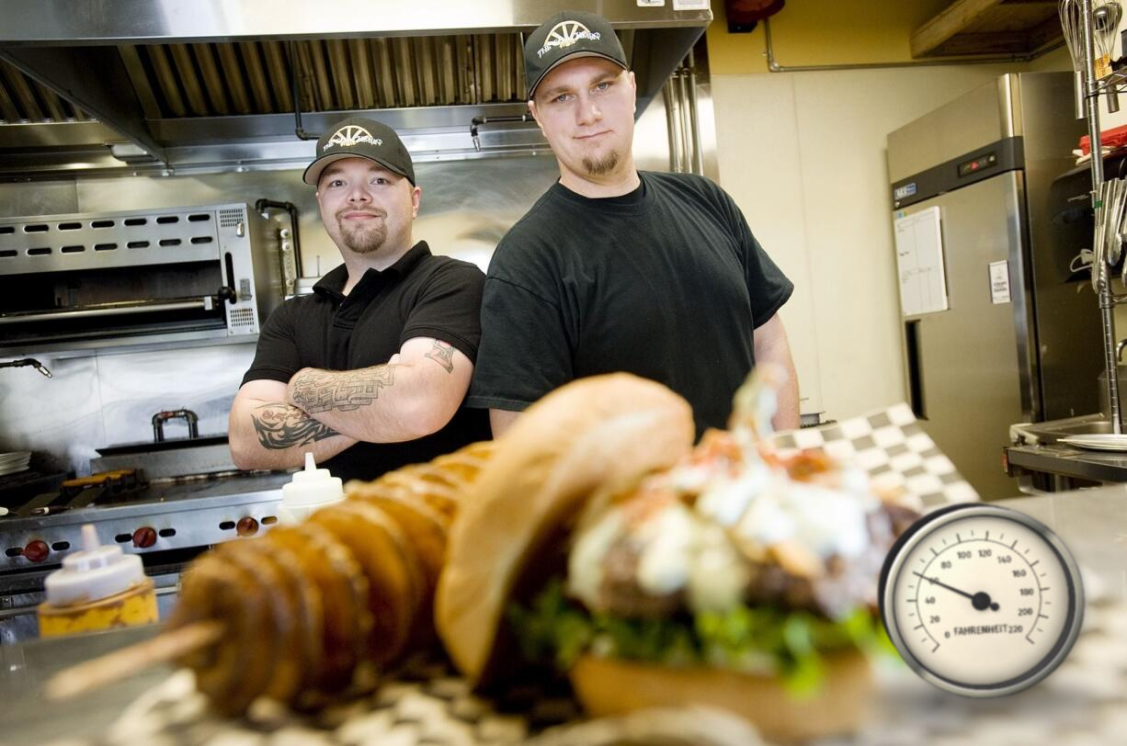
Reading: {"value": 60, "unit": "°F"}
